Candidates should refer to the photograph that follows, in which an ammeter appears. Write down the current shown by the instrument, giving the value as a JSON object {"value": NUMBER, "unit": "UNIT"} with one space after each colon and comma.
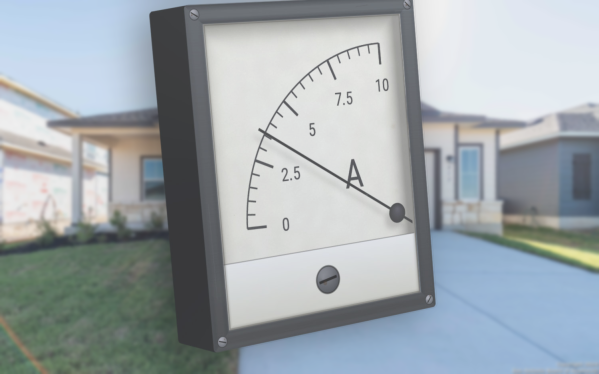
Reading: {"value": 3.5, "unit": "A"}
